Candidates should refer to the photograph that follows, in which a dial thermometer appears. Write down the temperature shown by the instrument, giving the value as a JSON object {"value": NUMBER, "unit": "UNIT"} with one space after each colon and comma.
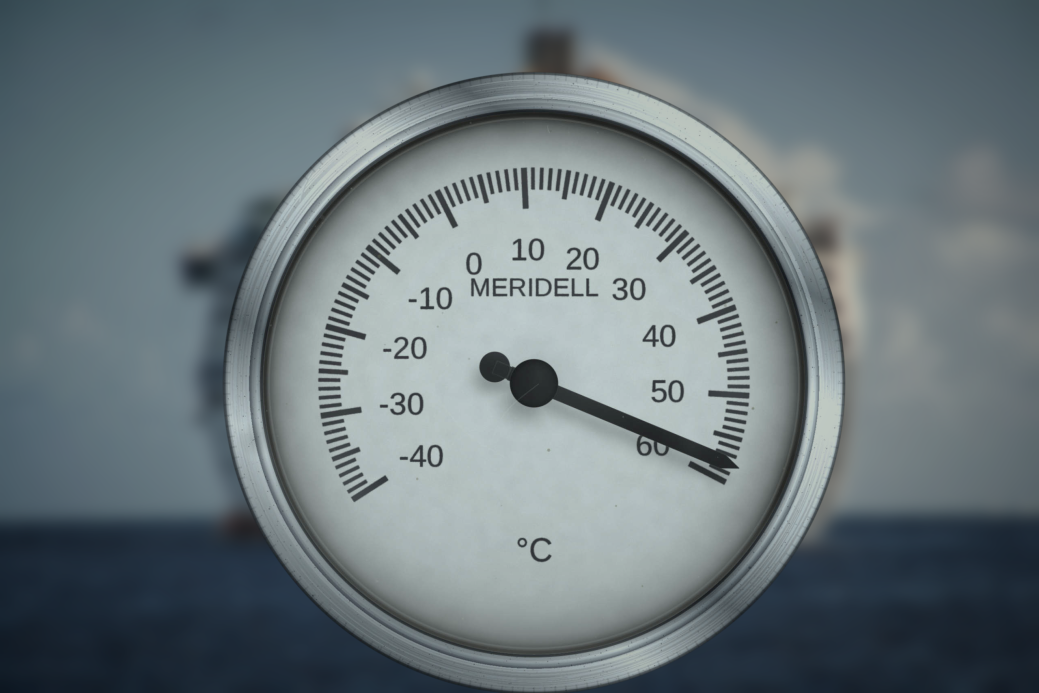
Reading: {"value": 58, "unit": "°C"}
